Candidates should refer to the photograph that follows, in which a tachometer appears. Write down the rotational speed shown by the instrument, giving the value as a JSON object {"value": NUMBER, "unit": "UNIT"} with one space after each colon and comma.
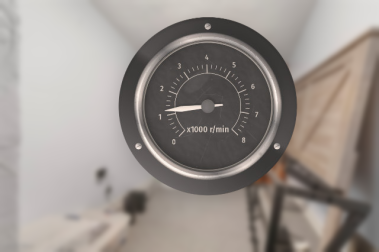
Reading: {"value": 1200, "unit": "rpm"}
